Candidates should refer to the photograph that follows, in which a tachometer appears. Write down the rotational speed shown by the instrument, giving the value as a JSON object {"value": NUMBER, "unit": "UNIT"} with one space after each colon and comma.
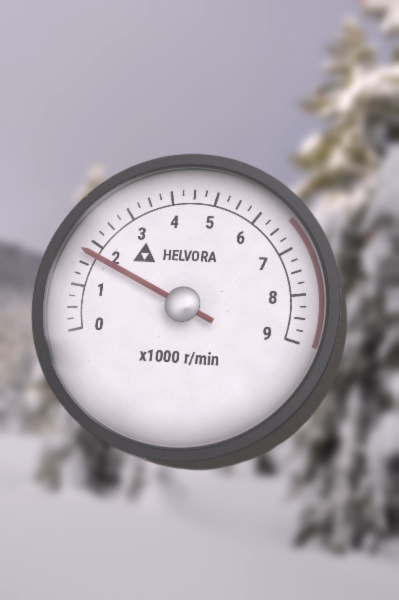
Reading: {"value": 1750, "unit": "rpm"}
